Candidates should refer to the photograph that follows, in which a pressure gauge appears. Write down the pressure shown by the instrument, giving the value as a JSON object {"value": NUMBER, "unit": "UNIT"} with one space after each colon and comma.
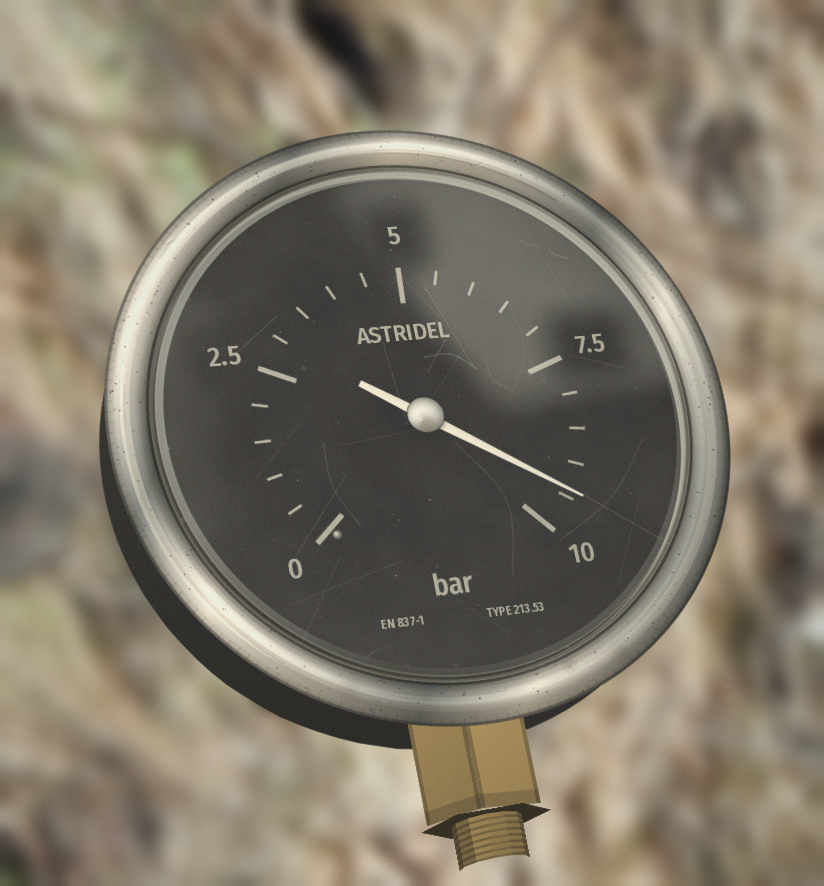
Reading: {"value": 9.5, "unit": "bar"}
